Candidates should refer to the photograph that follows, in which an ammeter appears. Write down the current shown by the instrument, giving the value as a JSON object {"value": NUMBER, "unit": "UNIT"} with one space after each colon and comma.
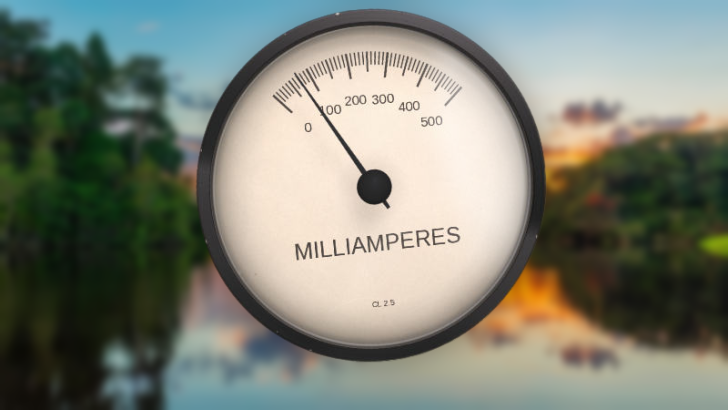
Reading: {"value": 70, "unit": "mA"}
